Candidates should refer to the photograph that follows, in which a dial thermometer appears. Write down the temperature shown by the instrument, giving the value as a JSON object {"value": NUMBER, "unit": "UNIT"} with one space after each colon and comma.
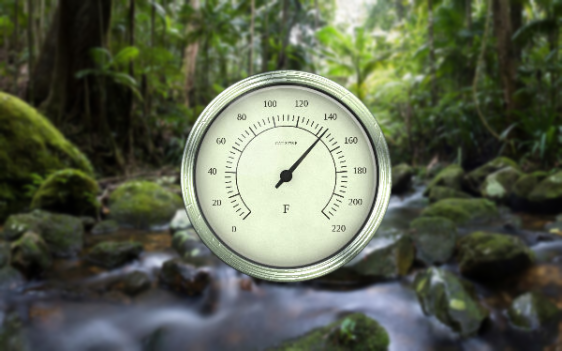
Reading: {"value": 144, "unit": "°F"}
